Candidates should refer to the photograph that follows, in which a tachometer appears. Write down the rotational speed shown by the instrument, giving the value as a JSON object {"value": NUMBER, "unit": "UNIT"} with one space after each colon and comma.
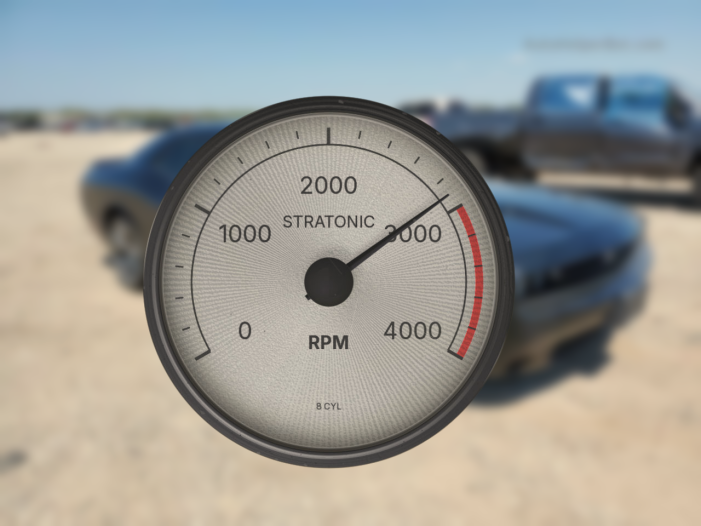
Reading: {"value": 2900, "unit": "rpm"}
